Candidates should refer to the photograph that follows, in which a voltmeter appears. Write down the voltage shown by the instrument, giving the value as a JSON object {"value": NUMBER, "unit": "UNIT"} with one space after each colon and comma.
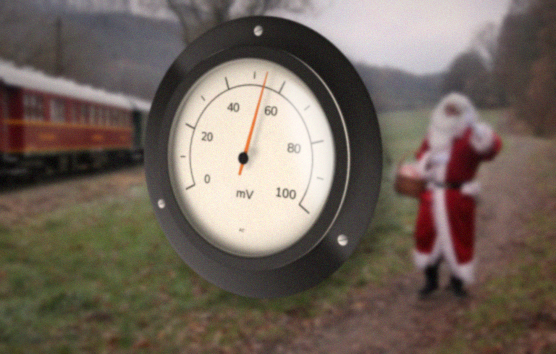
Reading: {"value": 55, "unit": "mV"}
